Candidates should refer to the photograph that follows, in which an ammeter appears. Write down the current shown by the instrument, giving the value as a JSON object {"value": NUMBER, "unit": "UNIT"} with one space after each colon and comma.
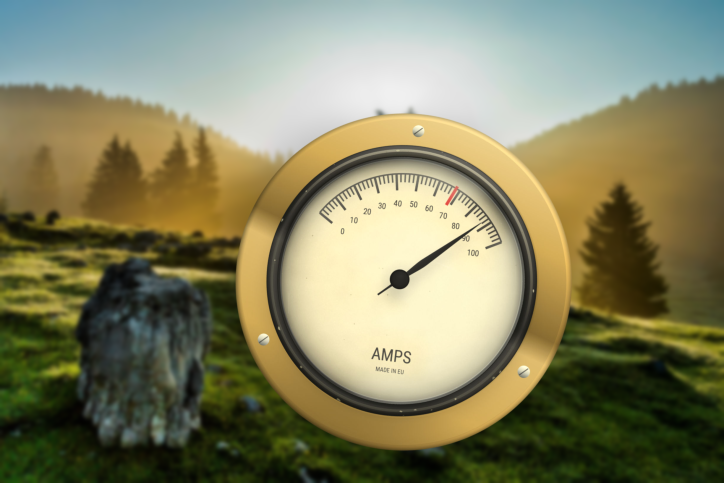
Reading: {"value": 88, "unit": "A"}
